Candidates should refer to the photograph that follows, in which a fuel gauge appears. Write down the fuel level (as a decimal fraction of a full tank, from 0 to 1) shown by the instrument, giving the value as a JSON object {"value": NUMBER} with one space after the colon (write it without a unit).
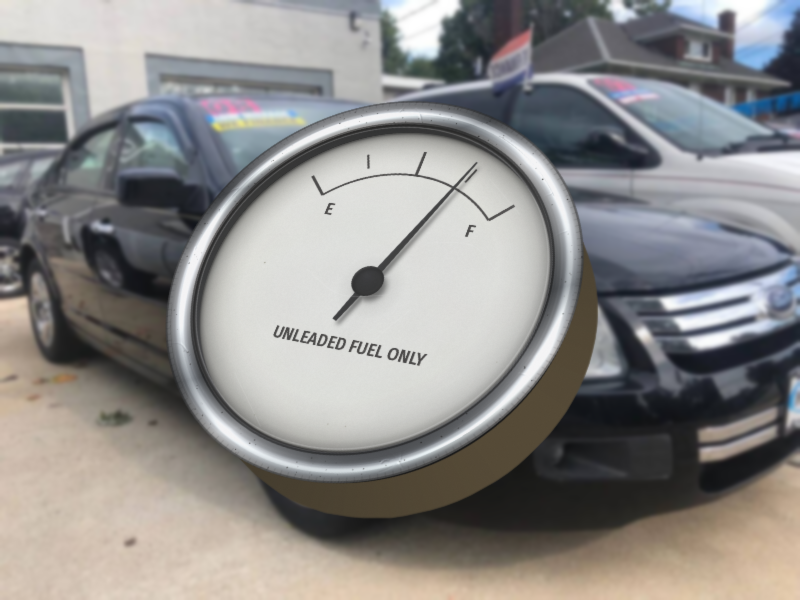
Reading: {"value": 0.75}
